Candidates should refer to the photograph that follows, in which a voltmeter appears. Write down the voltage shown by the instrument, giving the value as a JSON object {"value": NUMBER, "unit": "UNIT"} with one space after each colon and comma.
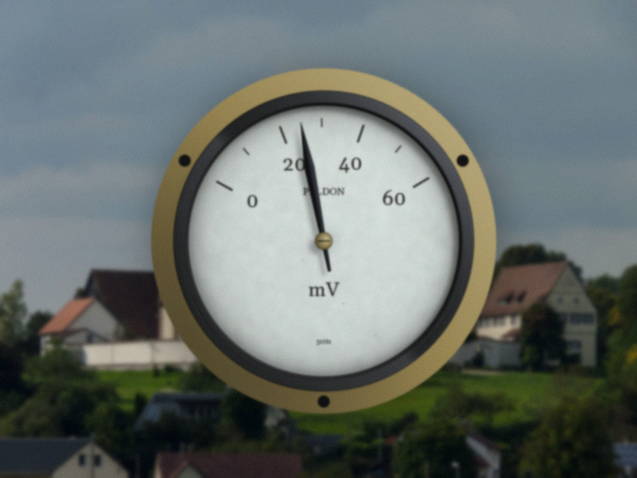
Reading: {"value": 25, "unit": "mV"}
